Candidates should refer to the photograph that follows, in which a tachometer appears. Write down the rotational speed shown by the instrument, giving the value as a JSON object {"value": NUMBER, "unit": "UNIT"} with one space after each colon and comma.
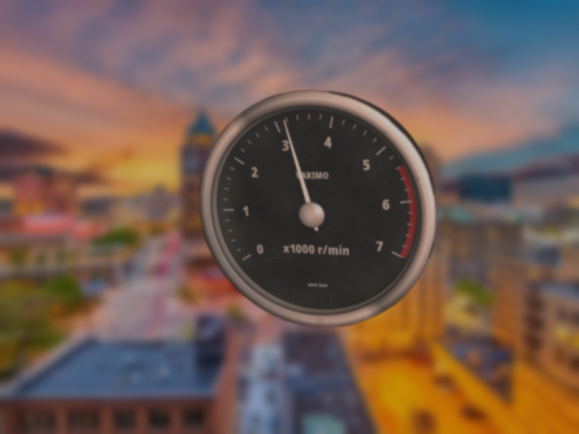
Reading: {"value": 3200, "unit": "rpm"}
